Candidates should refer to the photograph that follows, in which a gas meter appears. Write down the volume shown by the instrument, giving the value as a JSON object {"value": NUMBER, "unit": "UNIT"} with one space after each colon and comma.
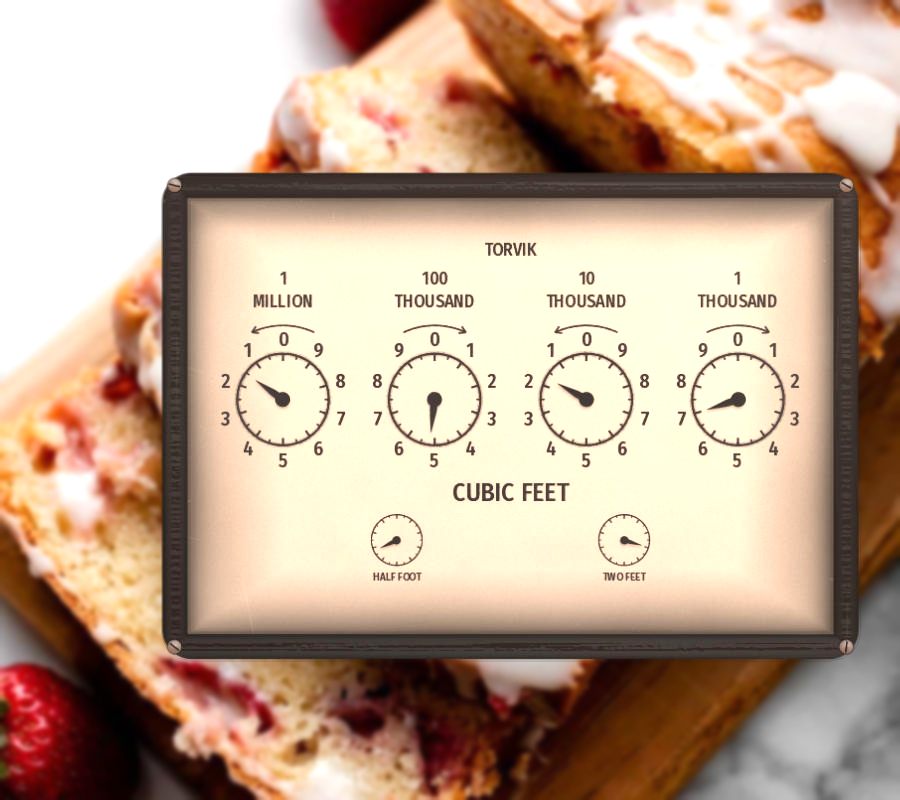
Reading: {"value": 151700, "unit": "ft³"}
